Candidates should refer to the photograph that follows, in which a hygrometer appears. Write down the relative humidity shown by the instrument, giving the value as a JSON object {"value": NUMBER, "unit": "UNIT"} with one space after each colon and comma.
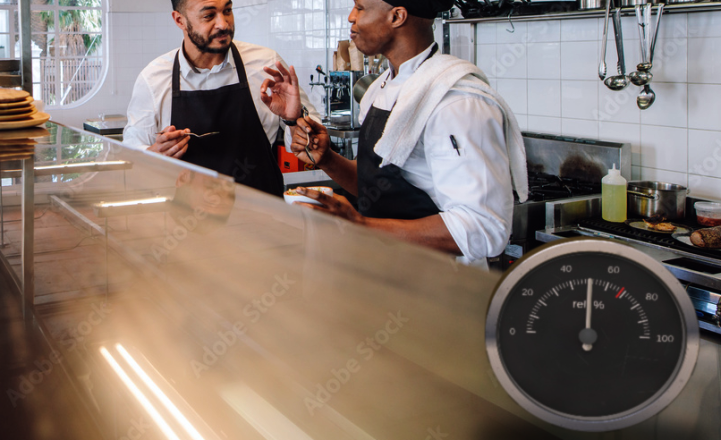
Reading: {"value": 50, "unit": "%"}
